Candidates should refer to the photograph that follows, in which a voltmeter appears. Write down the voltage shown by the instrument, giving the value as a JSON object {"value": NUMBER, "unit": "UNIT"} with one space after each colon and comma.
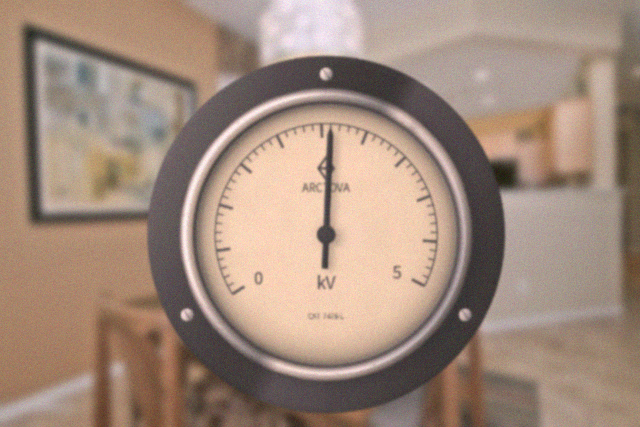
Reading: {"value": 2.6, "unit": "kV"}
